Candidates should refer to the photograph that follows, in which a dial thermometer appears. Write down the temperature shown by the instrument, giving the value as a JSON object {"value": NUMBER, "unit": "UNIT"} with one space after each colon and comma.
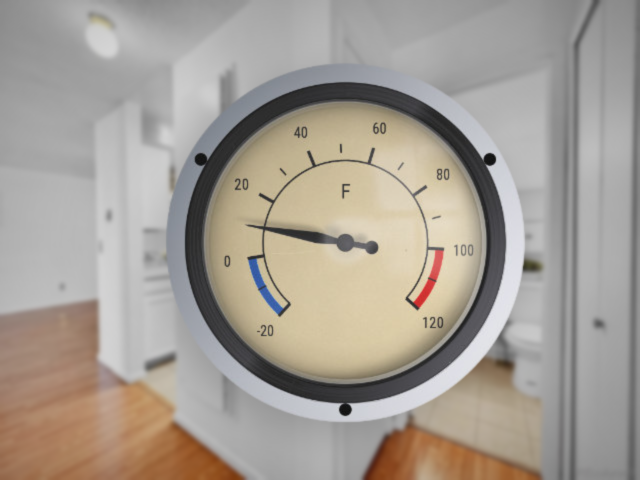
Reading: {"value": 10, "unit": "°F"}
